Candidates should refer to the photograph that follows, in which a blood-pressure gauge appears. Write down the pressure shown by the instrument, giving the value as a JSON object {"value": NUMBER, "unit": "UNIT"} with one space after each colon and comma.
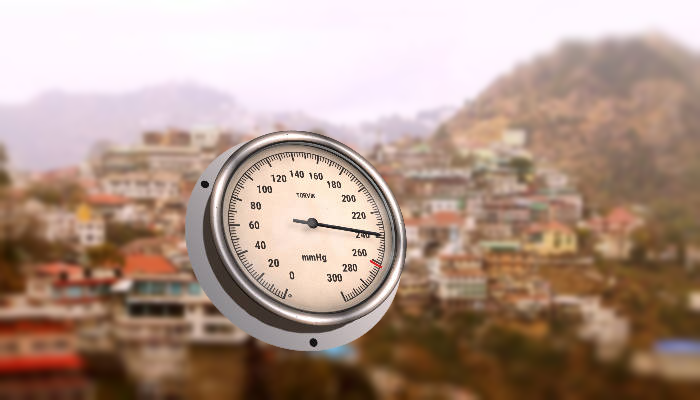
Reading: {"value": 240, "unit": "mmHg"}
